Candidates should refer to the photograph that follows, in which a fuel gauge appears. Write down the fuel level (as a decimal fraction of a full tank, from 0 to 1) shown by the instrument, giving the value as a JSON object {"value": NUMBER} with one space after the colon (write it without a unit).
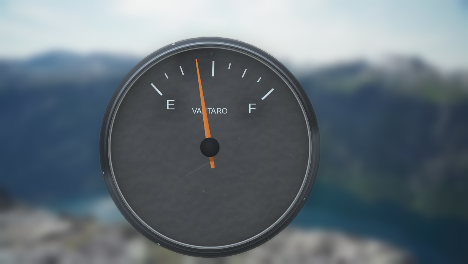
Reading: {"value": 0.375}
